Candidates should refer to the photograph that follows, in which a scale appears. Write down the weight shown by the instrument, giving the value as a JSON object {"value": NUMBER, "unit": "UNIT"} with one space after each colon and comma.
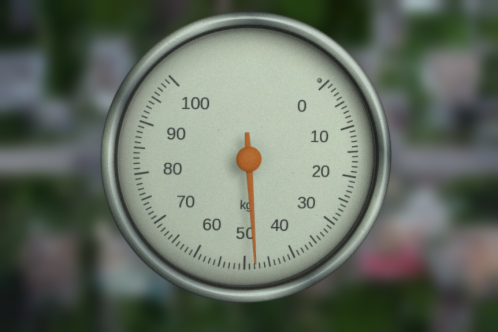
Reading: {"value": 48, "unit": "kg"}
